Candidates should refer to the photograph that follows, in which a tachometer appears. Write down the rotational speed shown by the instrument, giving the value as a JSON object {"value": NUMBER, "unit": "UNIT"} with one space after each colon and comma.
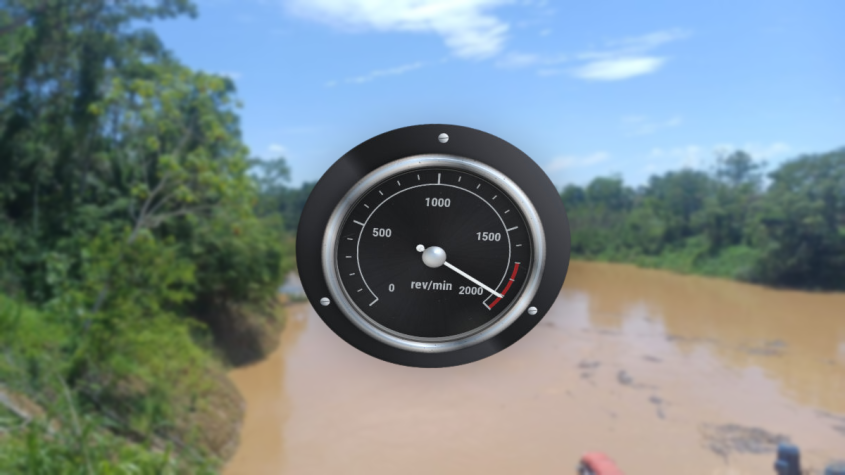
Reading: {"value": 1900, "unit": "rpm"}
